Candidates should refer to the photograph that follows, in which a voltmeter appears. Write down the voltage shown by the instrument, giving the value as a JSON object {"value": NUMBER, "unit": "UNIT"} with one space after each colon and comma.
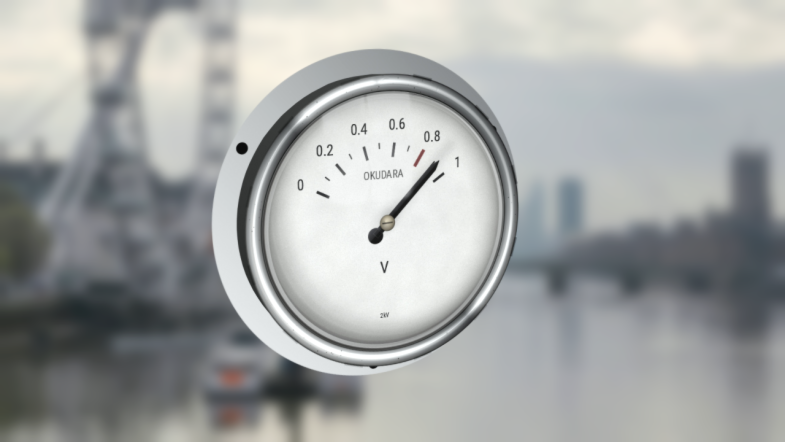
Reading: {"value": 0.9, "unit": "V"}
